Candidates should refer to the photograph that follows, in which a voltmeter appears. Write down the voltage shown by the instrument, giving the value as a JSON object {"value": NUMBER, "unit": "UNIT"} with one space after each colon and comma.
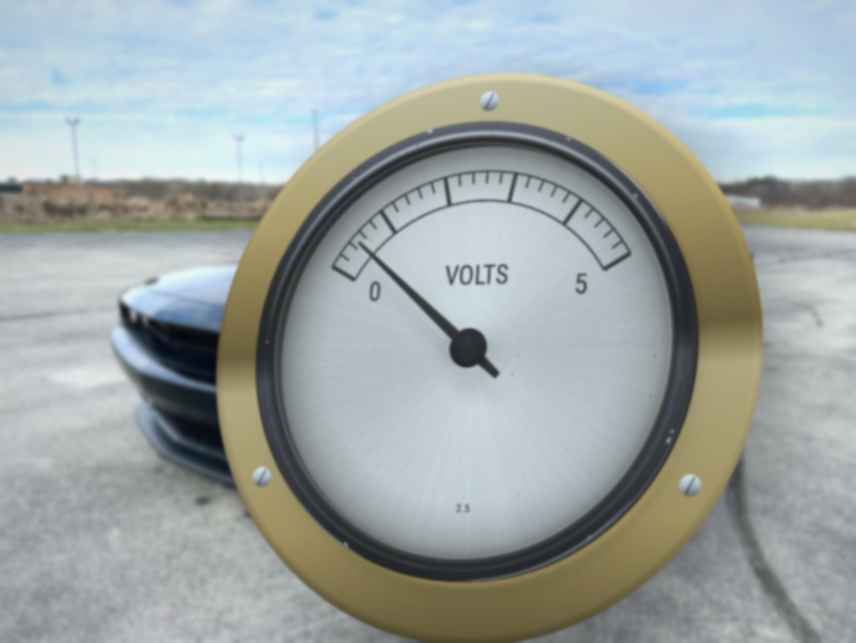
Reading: {"value": 0.5, "unit": "V"}
